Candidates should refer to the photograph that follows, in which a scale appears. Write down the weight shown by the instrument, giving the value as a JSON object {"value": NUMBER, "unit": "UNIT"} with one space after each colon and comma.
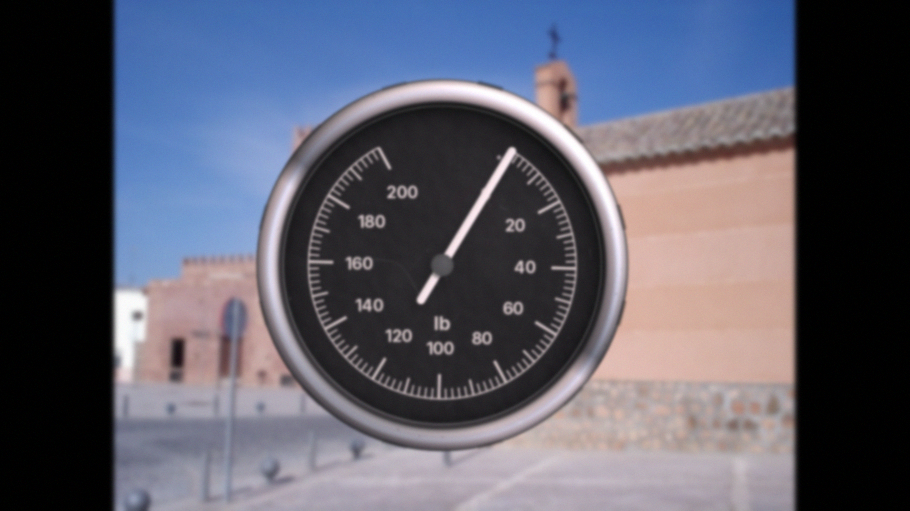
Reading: {"value": 0, "unit": "lb"}
